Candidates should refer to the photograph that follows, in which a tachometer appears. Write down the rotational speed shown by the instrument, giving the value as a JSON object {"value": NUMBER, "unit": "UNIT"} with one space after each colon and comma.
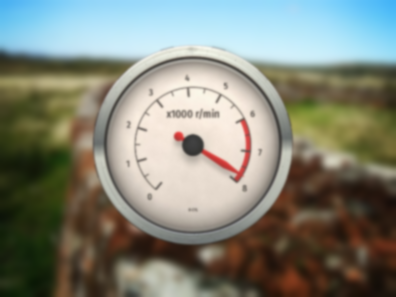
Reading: {"value": 7750, "unit": "rpm"}
